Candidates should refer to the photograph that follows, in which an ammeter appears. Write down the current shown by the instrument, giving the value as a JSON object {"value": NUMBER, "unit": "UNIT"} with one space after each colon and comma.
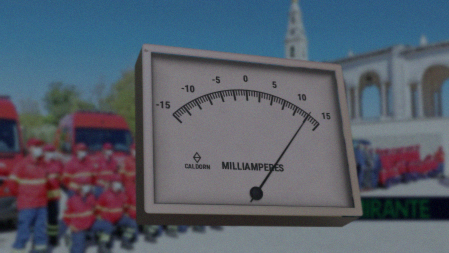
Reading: {"value": 12.5, "unit": "mA"}
